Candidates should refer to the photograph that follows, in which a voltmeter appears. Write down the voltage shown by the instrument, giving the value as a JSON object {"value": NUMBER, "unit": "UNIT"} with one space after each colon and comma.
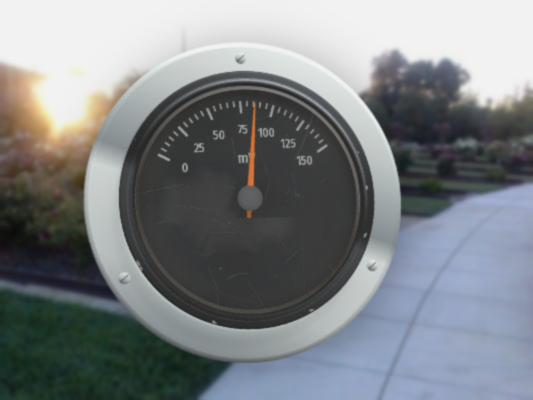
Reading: {"value": 85, "unit": "mV"}
